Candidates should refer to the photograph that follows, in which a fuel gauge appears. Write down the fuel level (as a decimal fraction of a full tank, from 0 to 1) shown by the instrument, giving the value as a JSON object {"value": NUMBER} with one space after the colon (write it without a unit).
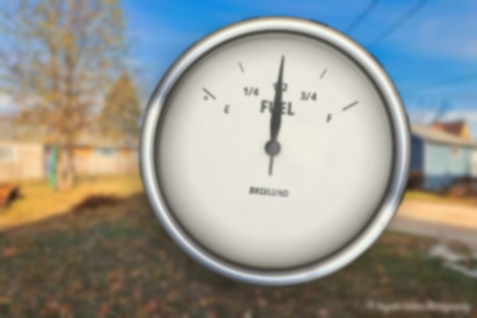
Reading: {"value": 0.5}
